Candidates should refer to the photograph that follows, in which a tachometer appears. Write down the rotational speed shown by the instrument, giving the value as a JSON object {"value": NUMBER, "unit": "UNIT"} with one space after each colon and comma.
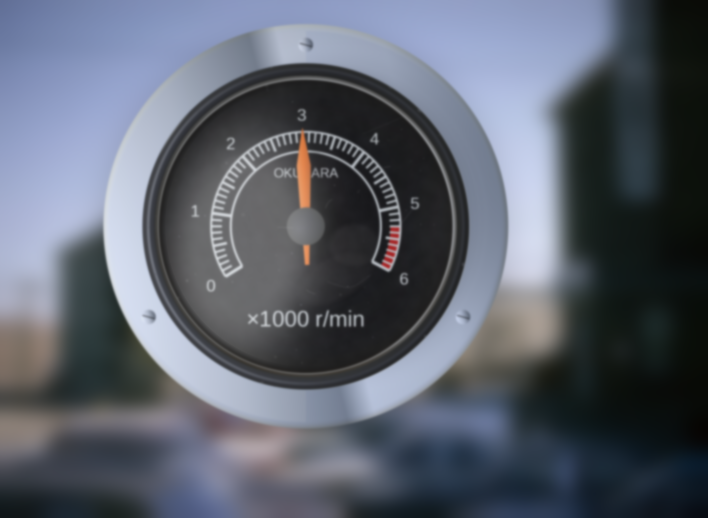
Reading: {"value": 3000, "unit": "rpm"}
